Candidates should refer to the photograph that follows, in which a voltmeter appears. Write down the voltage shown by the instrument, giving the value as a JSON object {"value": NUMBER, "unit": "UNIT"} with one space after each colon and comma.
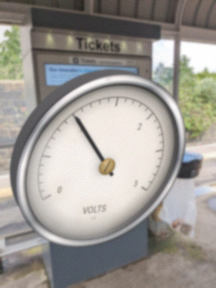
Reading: {"value": 1, "unit": "V"}
